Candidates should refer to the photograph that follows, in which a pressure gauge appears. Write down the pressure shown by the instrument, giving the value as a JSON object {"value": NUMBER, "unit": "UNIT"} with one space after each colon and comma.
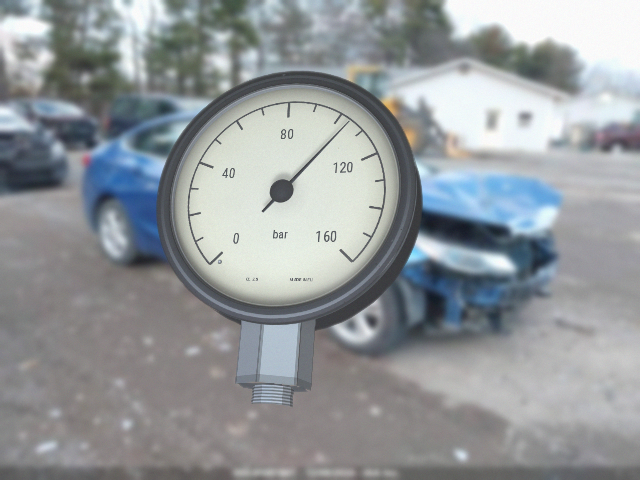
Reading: {"value": 105, "unit": "bar"}
